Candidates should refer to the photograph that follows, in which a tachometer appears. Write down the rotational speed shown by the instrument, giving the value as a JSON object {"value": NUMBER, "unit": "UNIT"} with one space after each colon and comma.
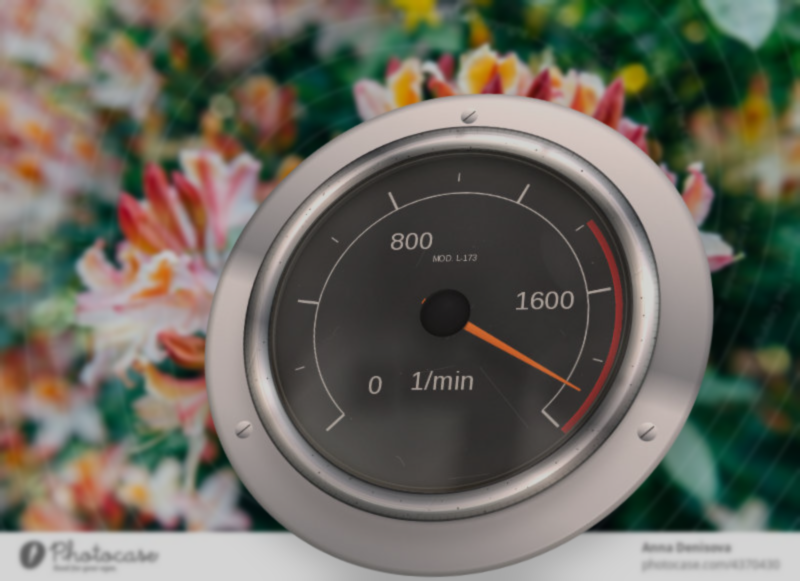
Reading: {"value": 1900, "unit": "rpm"}
